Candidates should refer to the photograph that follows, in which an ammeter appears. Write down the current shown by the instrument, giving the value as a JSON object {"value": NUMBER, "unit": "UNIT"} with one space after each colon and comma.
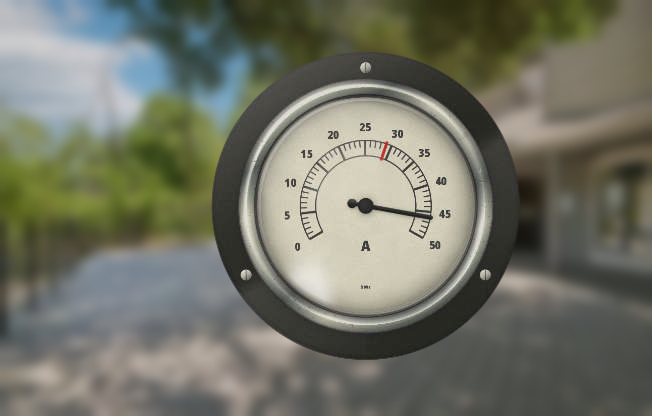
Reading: {"value": 46, "unit": "A"}
